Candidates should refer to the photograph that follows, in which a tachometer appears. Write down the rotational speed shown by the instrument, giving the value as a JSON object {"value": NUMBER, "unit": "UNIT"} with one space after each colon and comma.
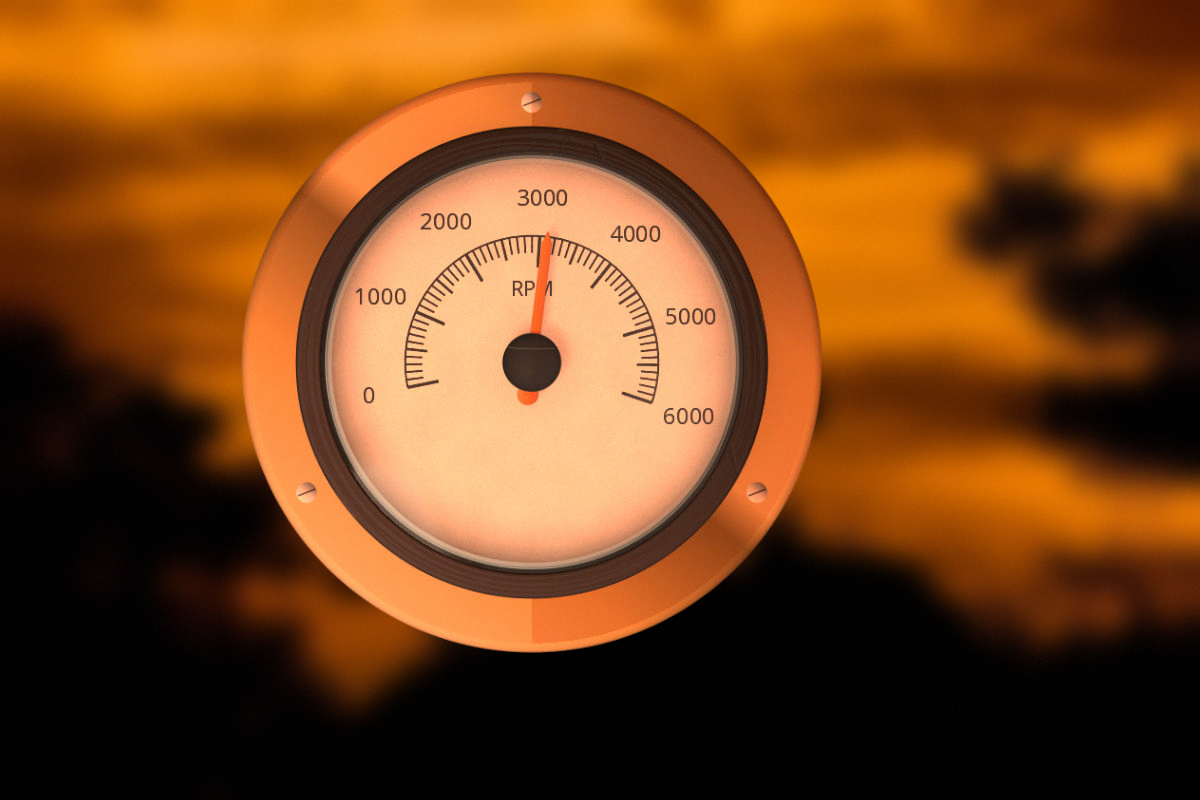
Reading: {"value": 3100, "unit": "rpm"}
